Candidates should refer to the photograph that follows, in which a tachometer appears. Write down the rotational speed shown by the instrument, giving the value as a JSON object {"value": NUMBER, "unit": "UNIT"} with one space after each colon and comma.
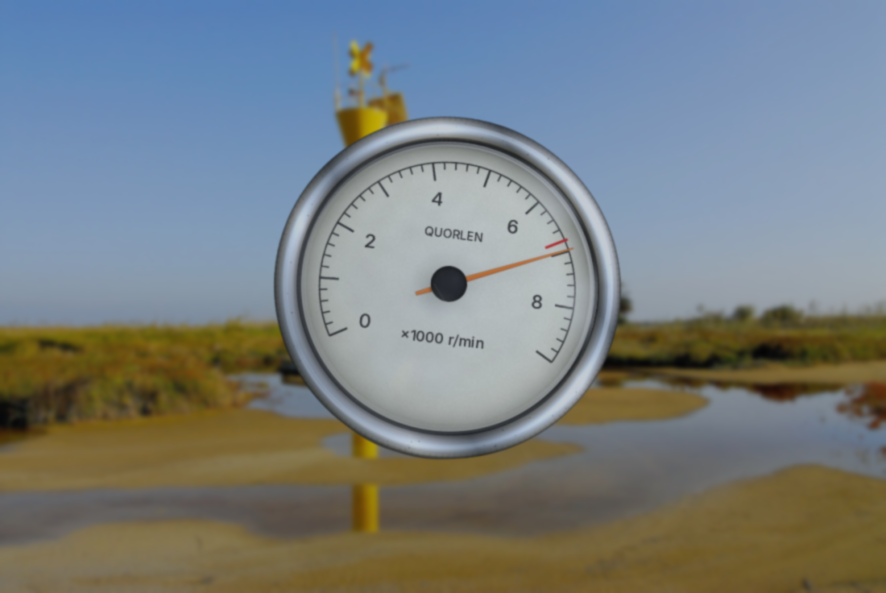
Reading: {"value": 7000, "unit": "rpm"}
